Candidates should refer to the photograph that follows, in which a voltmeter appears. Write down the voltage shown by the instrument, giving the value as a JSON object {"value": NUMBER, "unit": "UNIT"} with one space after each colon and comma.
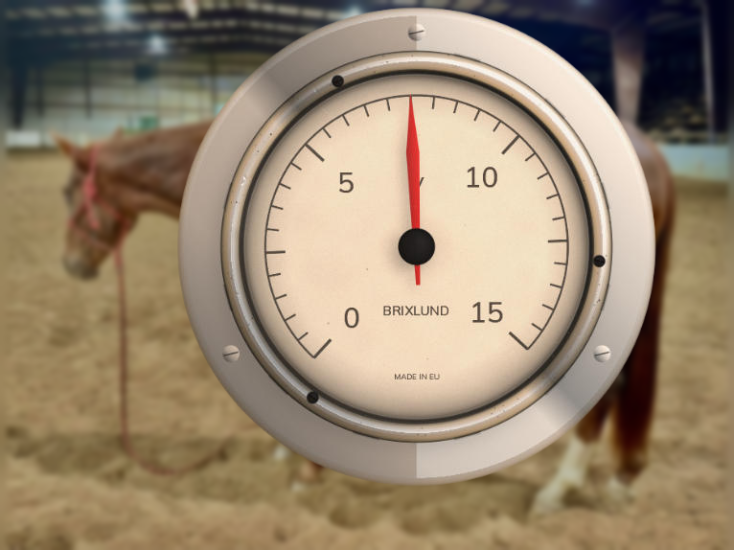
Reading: {"value": 7.5, "unit": "V"}
